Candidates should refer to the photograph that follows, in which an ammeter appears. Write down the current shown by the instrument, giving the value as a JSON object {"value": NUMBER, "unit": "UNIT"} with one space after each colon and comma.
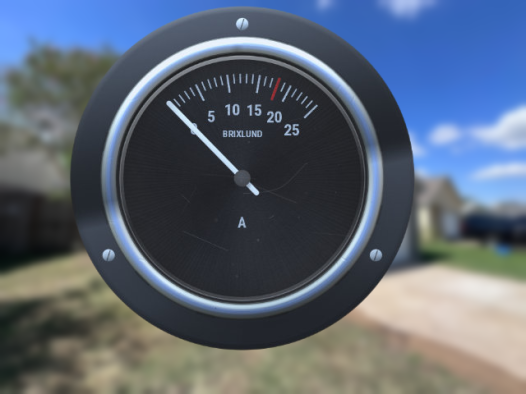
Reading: {"value": 0, "unit": "A"}
